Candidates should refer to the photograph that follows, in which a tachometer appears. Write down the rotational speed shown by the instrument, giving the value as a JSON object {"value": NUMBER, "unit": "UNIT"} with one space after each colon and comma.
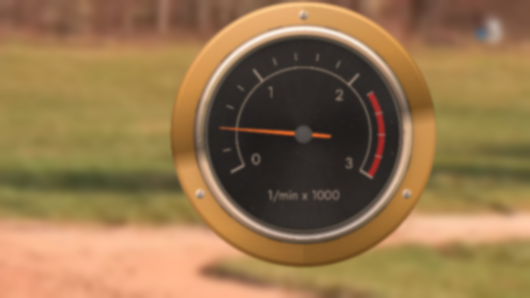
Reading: {"value": 400, "unit": "rpm"}
